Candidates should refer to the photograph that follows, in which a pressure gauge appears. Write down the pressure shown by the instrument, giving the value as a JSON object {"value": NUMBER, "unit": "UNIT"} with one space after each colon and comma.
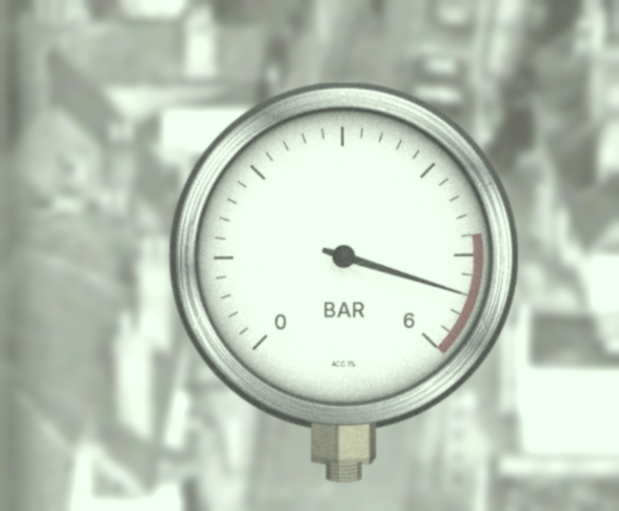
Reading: {"value": 5.4, "unit": "bar"}
